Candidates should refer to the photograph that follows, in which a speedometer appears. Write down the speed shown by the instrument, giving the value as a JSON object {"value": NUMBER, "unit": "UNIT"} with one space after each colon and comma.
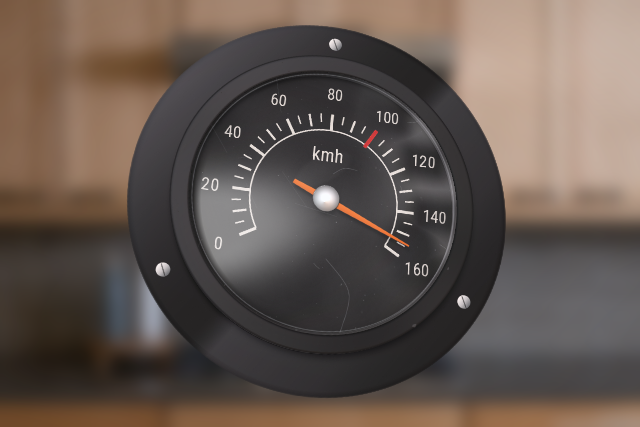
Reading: {"value": 155, "unit": "km/h"}
